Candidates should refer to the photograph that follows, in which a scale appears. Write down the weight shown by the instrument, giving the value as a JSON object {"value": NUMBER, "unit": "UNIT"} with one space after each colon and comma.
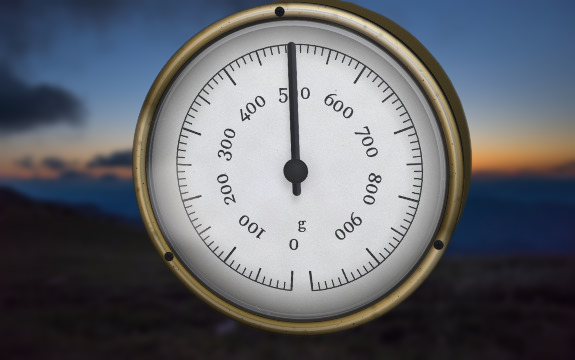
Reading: {"value": 500, "unit": "g"}
